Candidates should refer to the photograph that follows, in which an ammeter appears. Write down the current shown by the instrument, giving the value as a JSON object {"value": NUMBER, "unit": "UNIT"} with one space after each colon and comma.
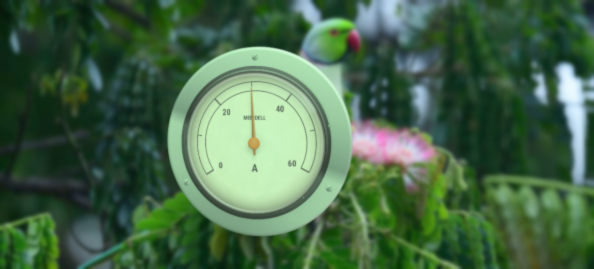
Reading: {"value": 30, "unit": "A"}
